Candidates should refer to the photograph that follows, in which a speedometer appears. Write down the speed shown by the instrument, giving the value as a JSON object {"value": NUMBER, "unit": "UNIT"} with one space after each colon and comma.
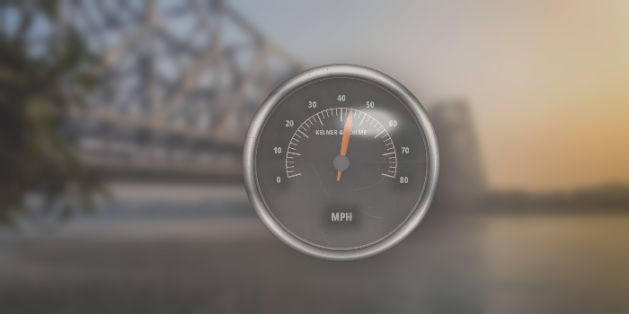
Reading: {"value": 44, "unit": "mph"}
